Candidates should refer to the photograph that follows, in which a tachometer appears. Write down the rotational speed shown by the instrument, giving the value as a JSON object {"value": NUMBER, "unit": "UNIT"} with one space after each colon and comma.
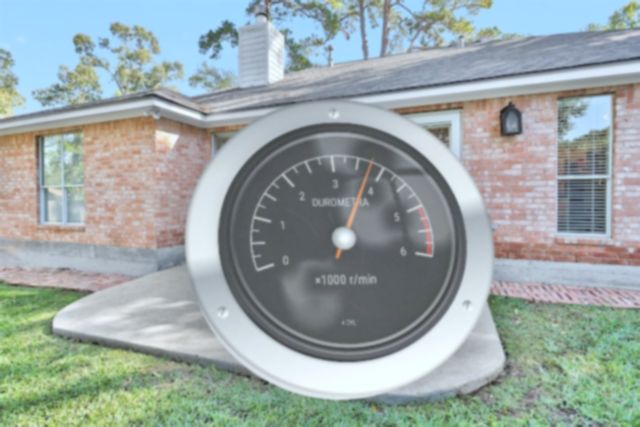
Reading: {"value": 3750, "unit": "rpm"}
